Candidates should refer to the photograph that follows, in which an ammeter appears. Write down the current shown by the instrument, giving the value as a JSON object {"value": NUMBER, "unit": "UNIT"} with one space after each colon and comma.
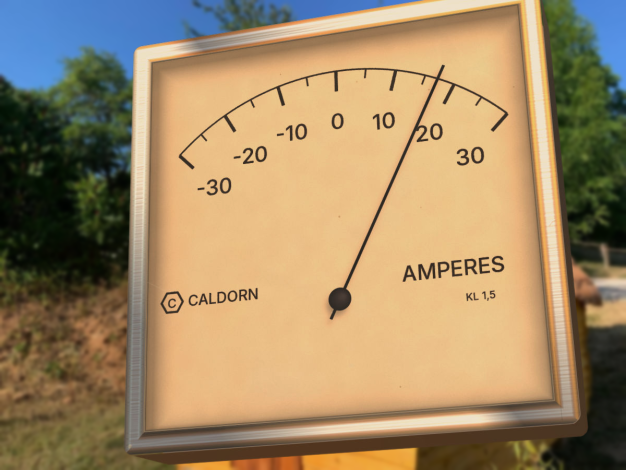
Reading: {"value": 17.5, "unit": "A"}
